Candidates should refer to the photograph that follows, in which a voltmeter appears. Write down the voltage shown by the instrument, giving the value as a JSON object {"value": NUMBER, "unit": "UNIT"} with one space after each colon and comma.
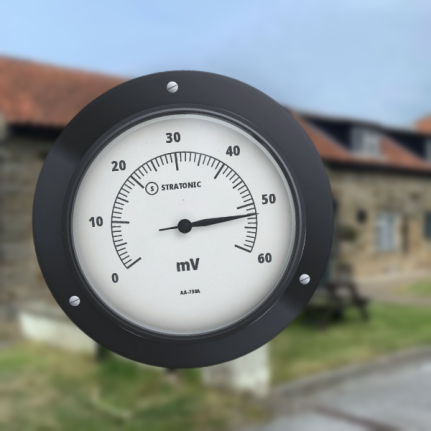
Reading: {"value": 52, "unit": "mV"}
